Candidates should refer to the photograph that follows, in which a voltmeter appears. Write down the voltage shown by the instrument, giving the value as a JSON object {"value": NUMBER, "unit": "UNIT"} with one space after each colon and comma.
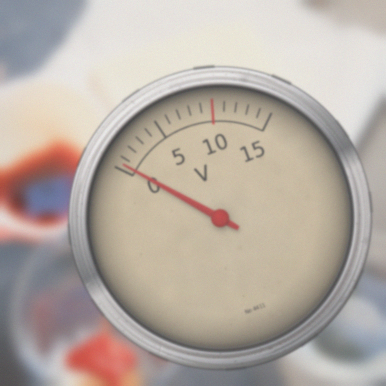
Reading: {"value": 0.5, "unit": "V"}
